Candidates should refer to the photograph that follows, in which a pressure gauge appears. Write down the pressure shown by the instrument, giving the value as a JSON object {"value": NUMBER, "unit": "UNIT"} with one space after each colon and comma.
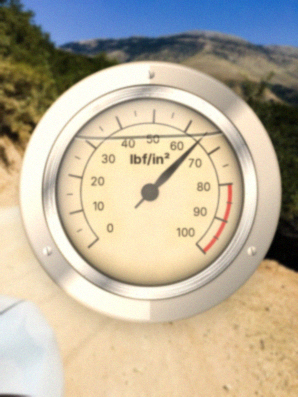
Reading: {"value": 65, "unit": "psi"}
